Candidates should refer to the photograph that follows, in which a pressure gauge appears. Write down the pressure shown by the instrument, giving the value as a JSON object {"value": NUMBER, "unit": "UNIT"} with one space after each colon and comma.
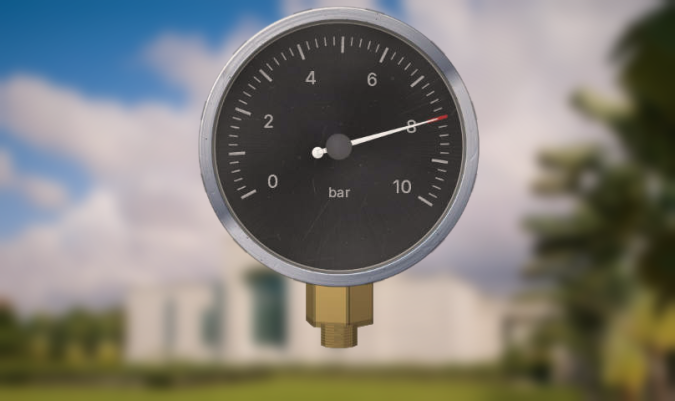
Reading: {"value": 8, "unit": "bar"}
